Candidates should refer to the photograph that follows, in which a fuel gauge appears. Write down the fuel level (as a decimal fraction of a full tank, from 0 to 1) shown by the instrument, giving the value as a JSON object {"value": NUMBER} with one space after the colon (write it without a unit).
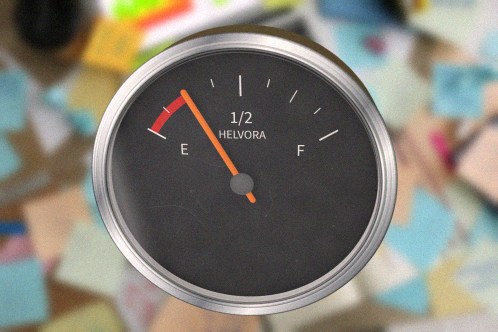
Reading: {"value": 0.25}
